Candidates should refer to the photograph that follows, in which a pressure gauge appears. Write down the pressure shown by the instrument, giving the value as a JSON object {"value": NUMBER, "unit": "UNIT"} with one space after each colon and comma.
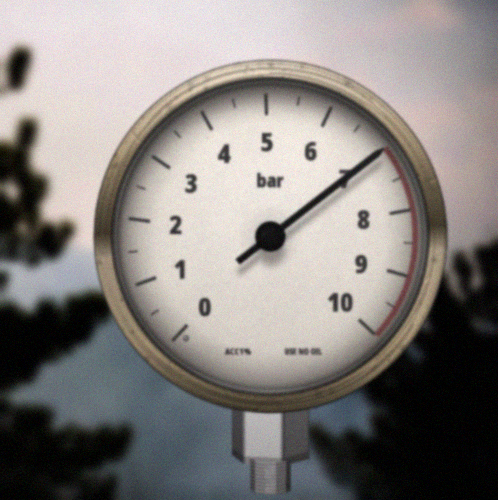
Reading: {"value": 7, "unit": "bar"}
